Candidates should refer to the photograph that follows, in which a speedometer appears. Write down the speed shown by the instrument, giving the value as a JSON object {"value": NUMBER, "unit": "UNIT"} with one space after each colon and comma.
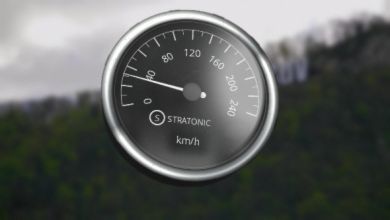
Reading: {"value": 30, "unit": "km/h"}
